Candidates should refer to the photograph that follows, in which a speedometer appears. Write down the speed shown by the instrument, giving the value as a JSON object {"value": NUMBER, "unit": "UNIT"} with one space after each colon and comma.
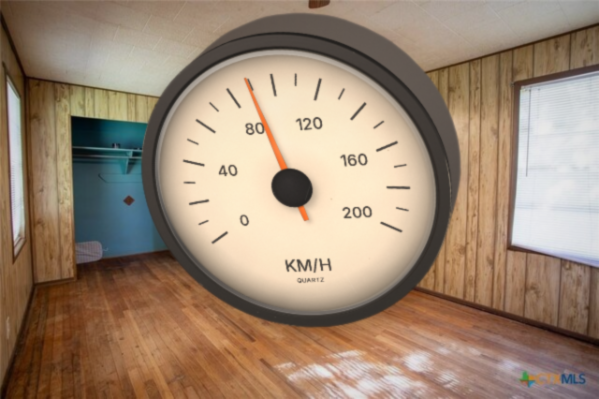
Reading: {"value": 90, "unit": "km/h"}
